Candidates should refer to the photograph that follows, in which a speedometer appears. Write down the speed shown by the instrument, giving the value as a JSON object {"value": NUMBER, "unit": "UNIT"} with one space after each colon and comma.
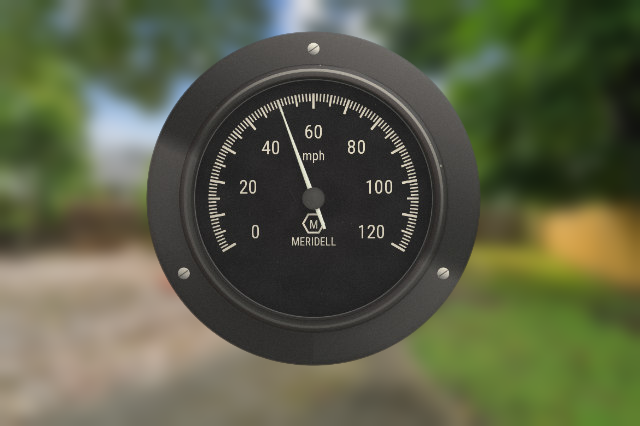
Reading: {"value": 50, "unit": "mph"}
